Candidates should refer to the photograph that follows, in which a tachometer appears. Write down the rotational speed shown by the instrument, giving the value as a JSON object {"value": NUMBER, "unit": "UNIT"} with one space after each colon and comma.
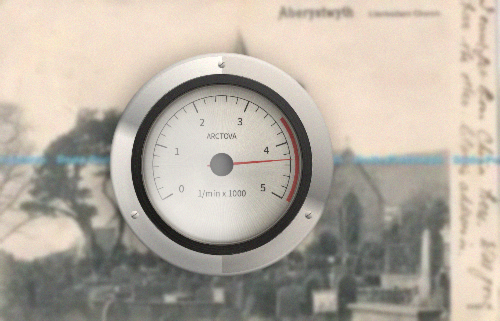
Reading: {"value": 4300, "unit": "rpm"}
